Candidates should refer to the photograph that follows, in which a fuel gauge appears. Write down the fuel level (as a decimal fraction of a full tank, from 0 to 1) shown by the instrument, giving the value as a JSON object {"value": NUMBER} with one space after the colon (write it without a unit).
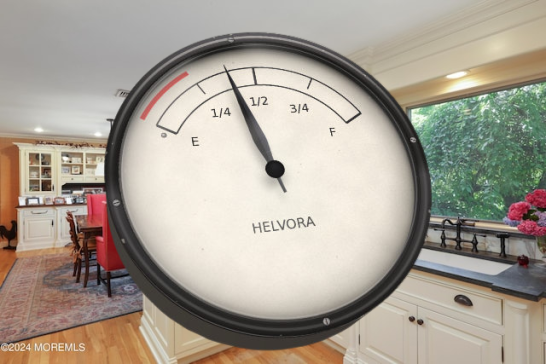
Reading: {"value": 0.375}
